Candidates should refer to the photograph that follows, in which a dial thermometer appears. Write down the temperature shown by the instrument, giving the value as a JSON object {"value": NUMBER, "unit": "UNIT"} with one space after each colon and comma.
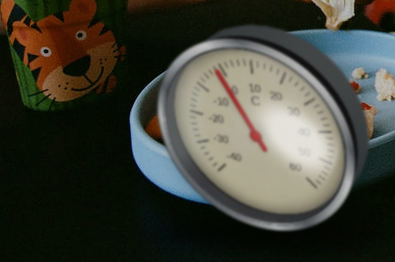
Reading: {"value": 0, "unit": "°C"}
